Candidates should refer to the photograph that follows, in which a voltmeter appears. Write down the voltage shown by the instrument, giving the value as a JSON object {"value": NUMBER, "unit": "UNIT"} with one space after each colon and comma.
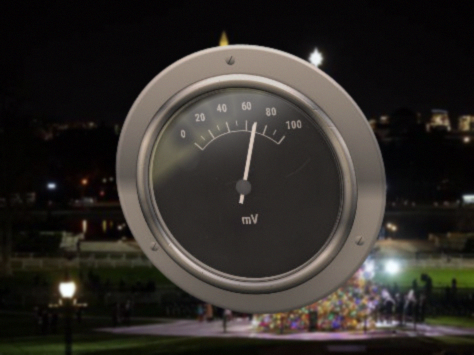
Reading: {"value": 70, "unit": "mV"}
